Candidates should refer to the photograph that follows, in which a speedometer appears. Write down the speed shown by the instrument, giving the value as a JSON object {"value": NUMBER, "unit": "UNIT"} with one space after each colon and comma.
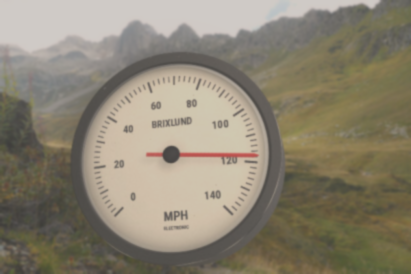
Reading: {"value": 118, "unit": "mph"}
